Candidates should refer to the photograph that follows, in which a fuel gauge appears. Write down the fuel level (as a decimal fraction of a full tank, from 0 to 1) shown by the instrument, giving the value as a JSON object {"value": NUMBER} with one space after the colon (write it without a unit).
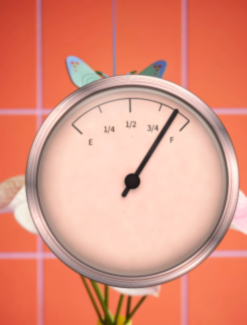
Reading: {"value": 0.875}
